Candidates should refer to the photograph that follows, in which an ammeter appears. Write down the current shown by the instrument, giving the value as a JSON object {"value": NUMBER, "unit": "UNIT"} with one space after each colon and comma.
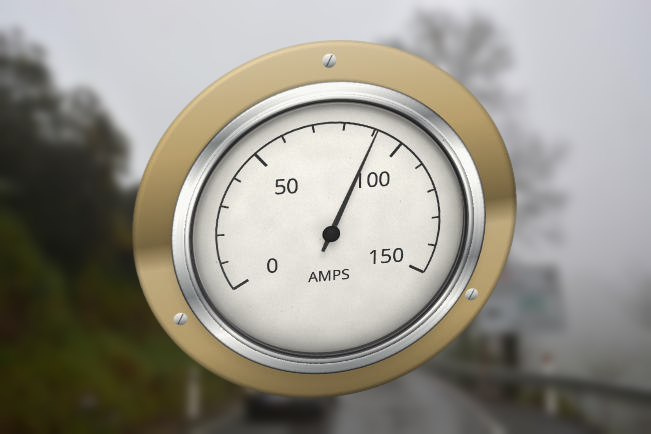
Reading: {"value": 90, "unit": "A"}
